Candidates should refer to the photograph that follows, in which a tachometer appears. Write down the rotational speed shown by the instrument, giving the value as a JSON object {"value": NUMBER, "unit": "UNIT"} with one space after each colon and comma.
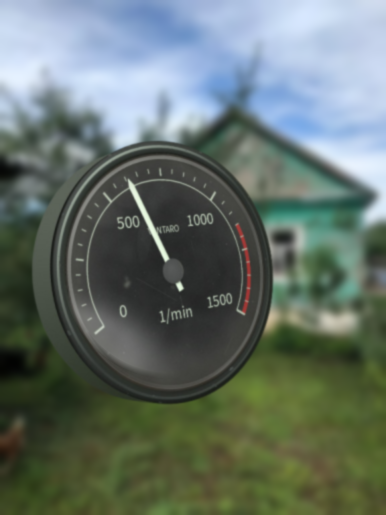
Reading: {"value": 600, "unit": "rpm"}
